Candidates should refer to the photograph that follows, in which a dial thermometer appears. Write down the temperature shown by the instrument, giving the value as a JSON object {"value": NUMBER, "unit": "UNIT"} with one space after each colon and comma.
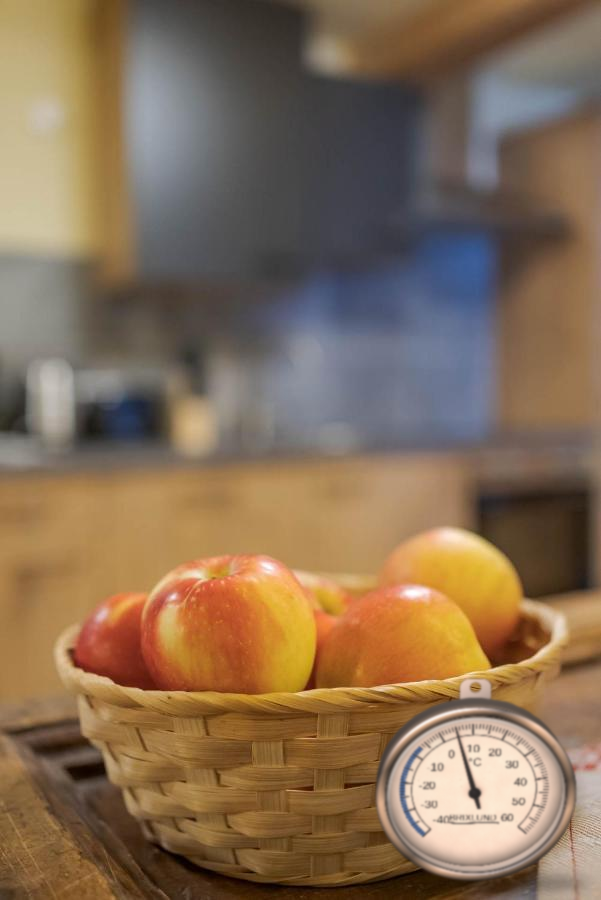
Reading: {"value": 5, "unit": "°C"}
